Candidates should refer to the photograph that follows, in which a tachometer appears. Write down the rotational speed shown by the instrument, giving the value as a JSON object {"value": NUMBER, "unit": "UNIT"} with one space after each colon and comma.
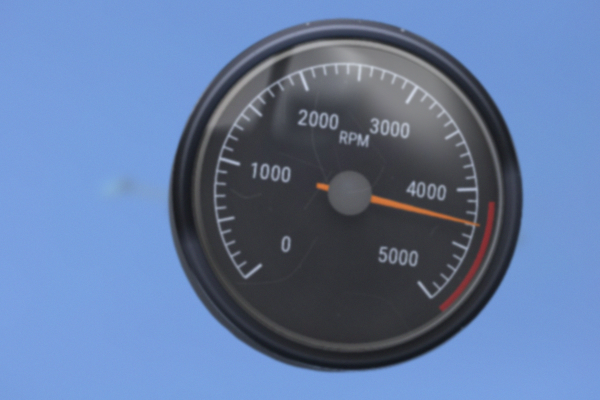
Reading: {"value": 4300, "unit": "rpm"}
